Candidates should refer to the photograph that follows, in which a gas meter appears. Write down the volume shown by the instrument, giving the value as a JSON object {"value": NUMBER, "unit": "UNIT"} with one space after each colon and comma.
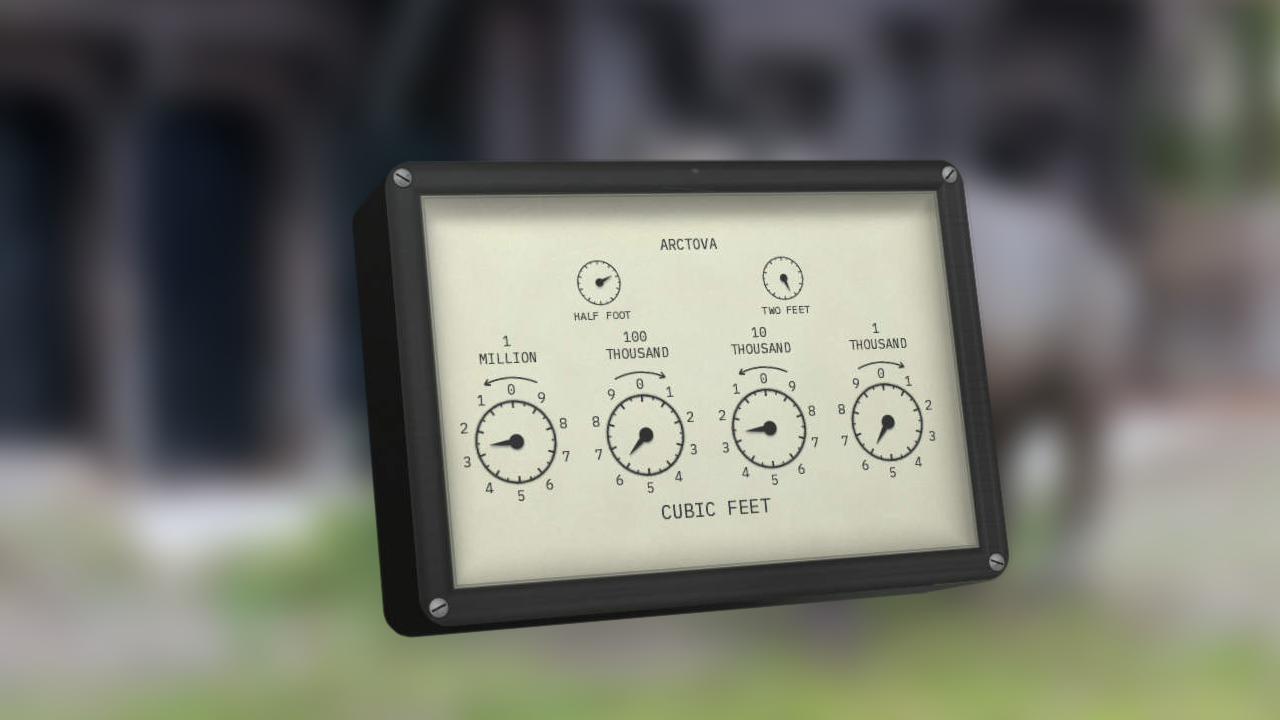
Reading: {"value": 262600, "unit": "ft³"}
